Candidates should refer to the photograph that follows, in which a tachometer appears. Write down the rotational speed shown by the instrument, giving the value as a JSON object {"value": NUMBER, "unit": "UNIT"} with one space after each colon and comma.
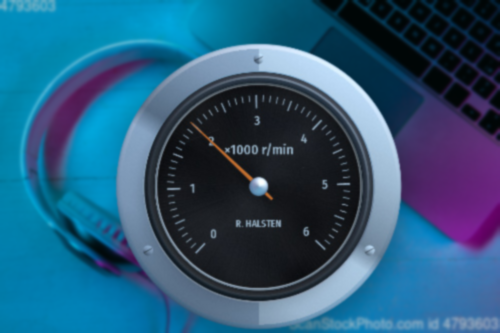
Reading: {"value": 2000, "unit": "rpm"}
